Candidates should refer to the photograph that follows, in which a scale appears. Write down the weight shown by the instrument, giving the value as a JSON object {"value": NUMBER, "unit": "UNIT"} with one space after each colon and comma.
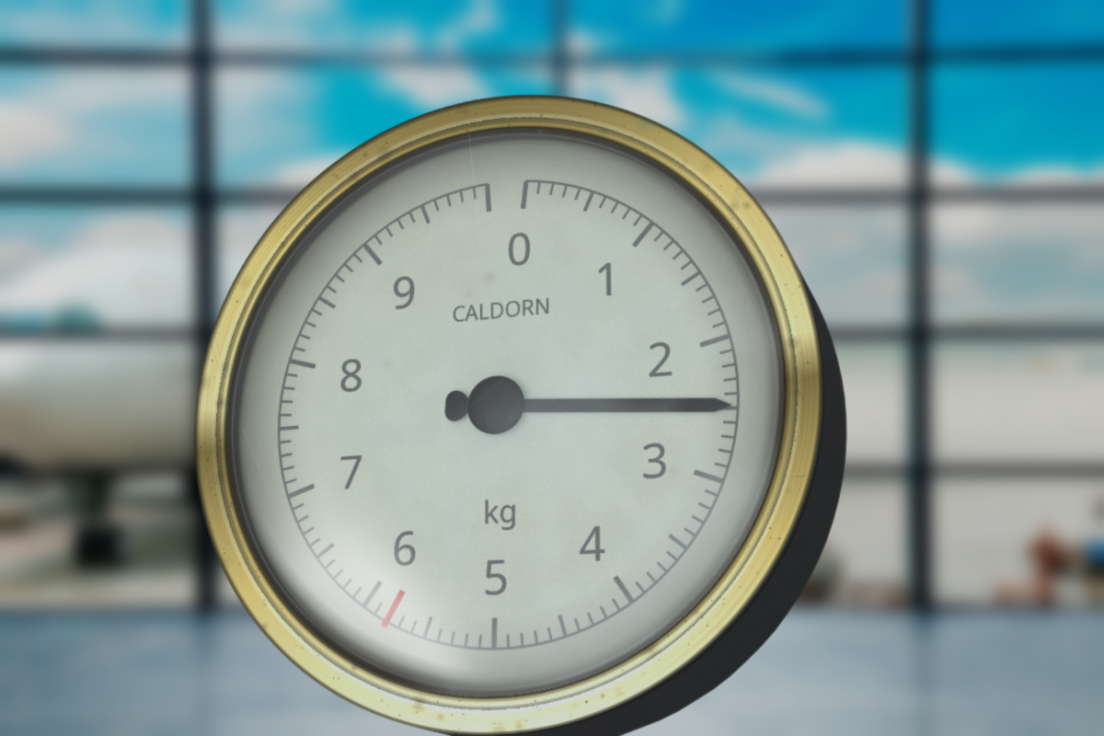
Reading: {"value": 2.5, "unit": "kg"}
